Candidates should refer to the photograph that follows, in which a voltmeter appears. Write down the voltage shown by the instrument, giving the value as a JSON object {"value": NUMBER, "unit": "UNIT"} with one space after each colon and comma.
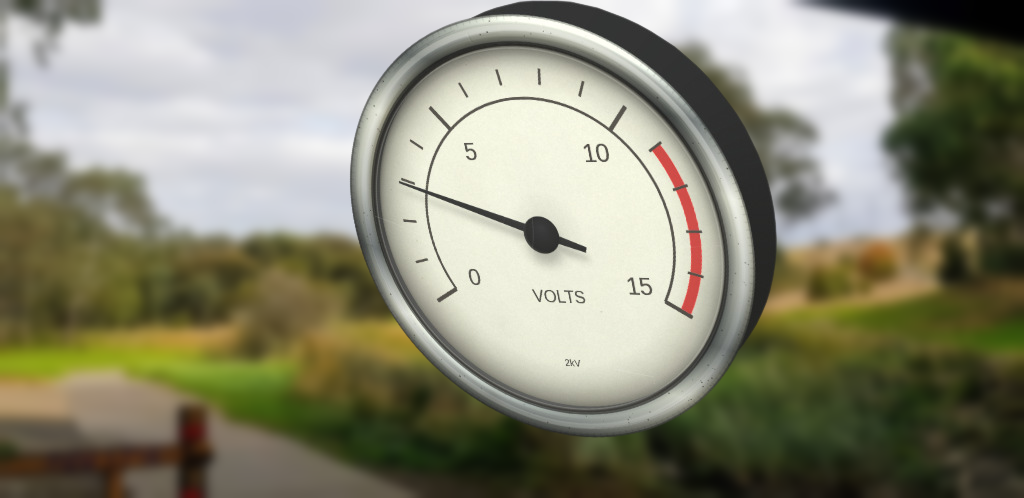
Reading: {"value": 3, "unit": "V"}
